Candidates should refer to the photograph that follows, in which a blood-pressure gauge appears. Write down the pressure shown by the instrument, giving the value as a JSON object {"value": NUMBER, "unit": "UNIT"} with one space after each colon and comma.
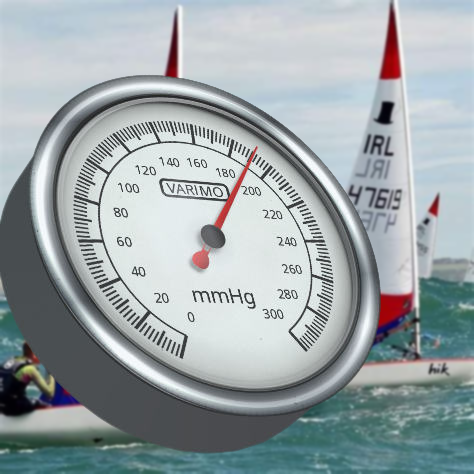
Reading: {"value": 190, "unit": "mmHg"}
